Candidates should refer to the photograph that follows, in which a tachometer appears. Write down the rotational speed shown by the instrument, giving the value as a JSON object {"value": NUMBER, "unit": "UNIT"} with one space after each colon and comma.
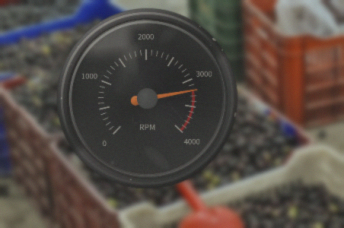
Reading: {"value": 3200, "unit": "rpm"}
